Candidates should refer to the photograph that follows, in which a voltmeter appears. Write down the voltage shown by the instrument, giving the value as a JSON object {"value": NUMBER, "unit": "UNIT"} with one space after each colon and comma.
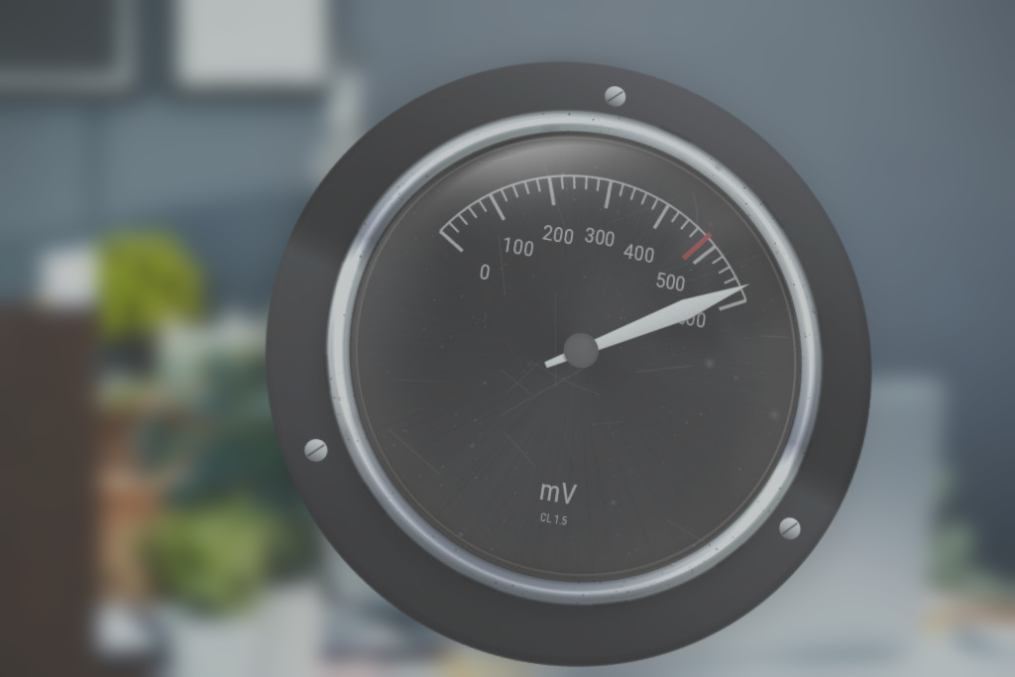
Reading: {"value": 580, "unit": "mV"}
